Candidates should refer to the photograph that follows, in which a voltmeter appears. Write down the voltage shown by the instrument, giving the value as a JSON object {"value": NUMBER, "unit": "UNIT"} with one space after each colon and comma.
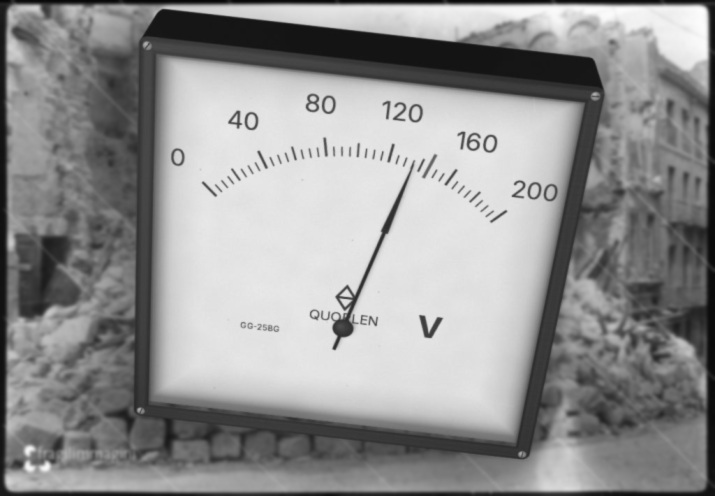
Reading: {"value": 135, "unit": "V"}
